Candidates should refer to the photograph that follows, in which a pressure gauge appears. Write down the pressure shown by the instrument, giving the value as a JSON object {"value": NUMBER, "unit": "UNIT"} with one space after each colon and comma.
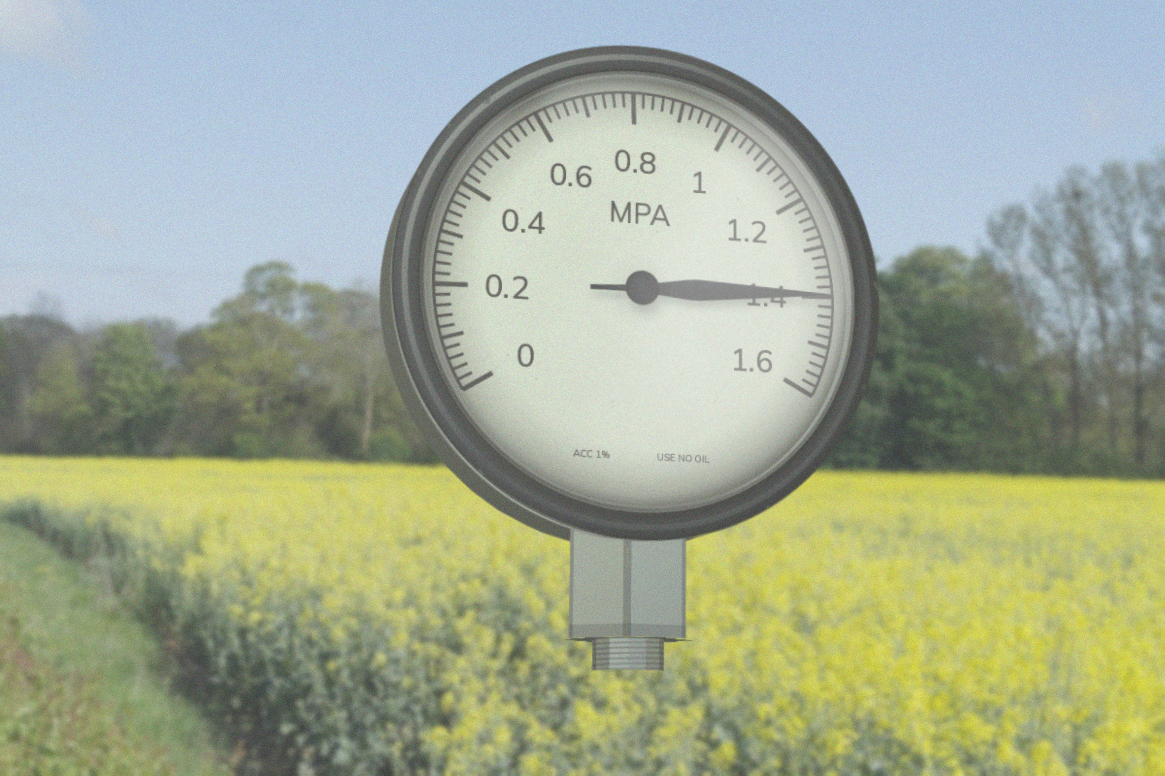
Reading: {"value": 1.4, "unit": "MPa"}
